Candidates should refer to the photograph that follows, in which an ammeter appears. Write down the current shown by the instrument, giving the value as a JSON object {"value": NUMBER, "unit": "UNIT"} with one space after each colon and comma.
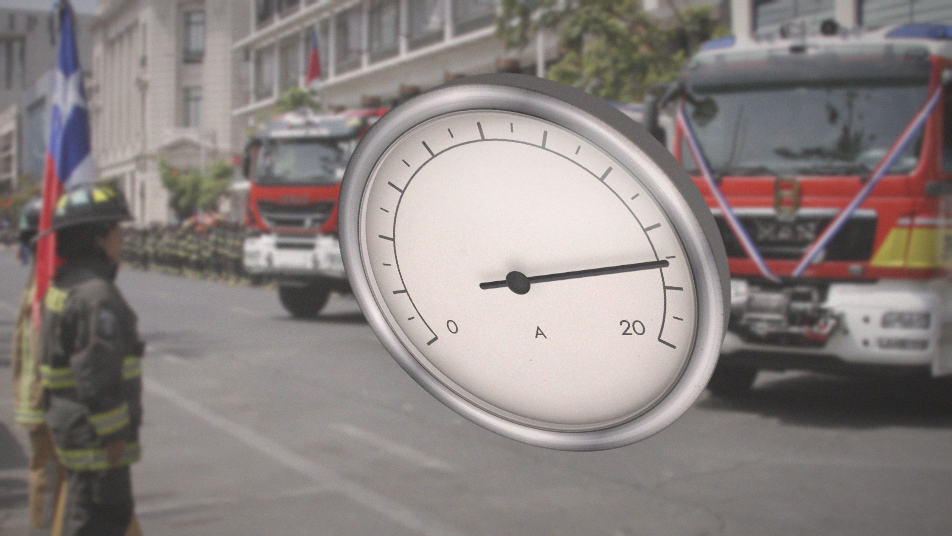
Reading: {"value": 17, "unit": "A"}
